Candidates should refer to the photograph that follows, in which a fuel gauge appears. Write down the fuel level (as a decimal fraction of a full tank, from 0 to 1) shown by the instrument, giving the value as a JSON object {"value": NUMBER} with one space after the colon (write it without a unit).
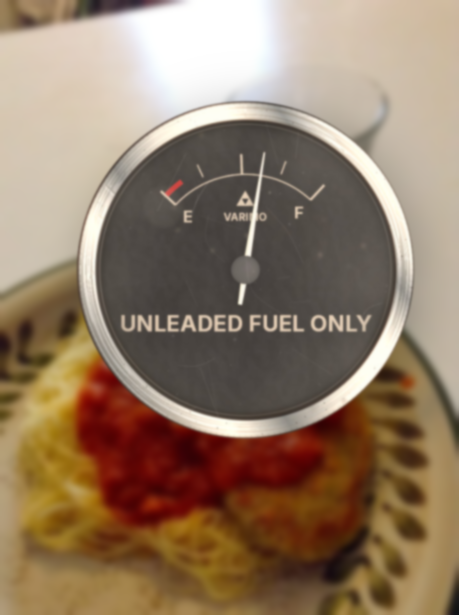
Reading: {"value": 0.625}
